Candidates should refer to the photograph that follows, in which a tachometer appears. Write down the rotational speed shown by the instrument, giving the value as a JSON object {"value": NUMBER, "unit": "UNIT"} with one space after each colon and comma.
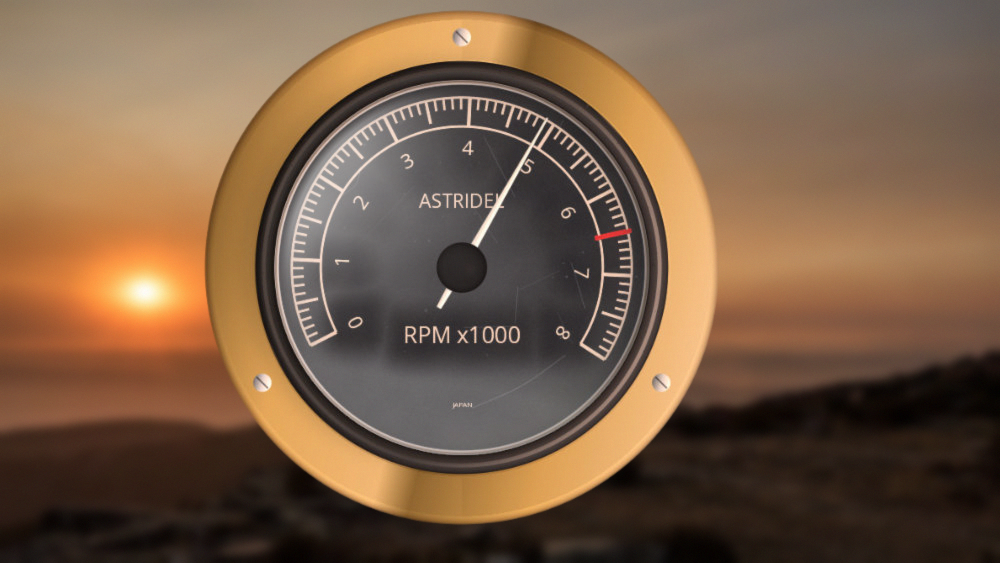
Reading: {"value": 4900, "unit": "rpm"}
